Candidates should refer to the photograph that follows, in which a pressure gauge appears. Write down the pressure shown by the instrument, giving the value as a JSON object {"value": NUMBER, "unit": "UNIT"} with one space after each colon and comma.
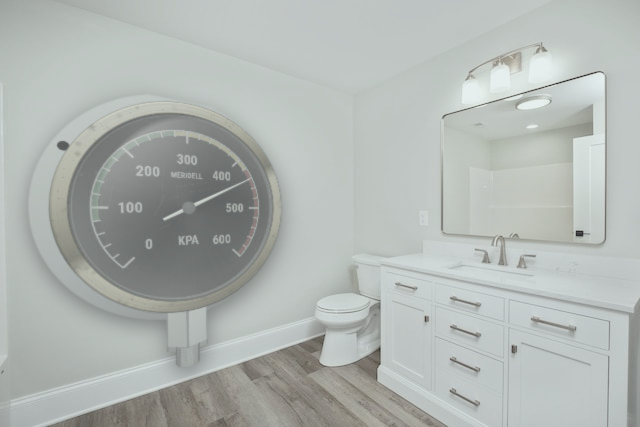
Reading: {"value": 440, "unit": "kPa"}
